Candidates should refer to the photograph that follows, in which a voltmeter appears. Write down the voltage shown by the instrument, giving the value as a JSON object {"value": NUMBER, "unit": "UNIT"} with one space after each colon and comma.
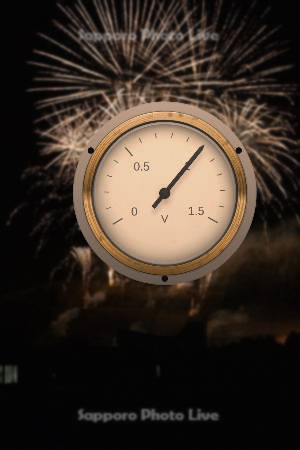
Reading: {"value": 1, "unit": "V"}
